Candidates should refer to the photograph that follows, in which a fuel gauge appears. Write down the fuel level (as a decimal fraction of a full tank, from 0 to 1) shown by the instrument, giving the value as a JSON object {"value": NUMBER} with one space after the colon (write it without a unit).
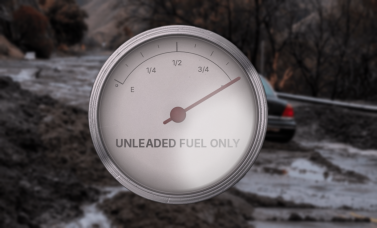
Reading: {"value": 1}
